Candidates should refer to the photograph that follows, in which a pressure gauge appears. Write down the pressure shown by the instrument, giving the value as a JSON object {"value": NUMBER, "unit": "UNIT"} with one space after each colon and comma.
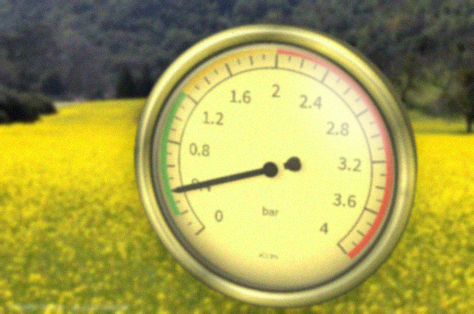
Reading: {"value": 0.4, "unit": "bar"}
